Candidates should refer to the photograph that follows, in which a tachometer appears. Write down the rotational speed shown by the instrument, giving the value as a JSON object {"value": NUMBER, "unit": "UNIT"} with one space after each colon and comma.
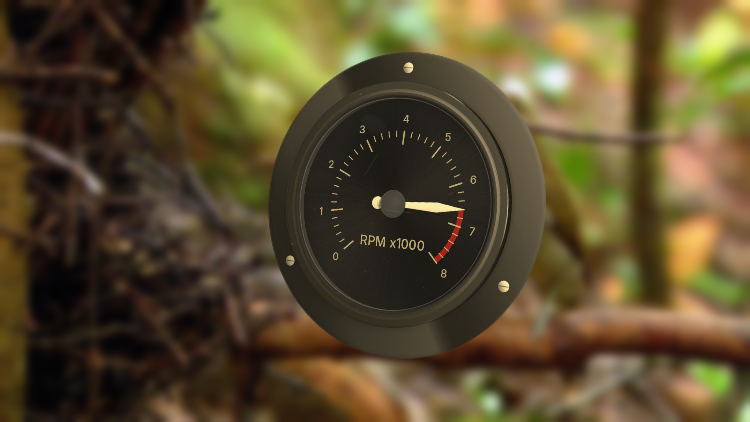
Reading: {"value": 6600, "unit": "rpm"}
